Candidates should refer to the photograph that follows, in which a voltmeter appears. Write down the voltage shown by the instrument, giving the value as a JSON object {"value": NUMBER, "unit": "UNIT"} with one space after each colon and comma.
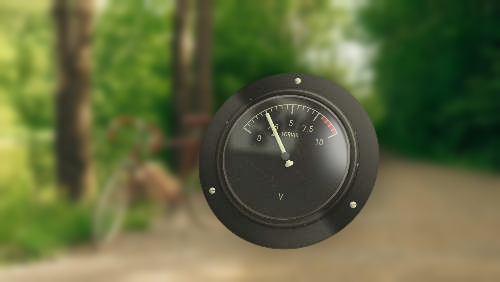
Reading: {"value": 2.5, "unit": "V"}
